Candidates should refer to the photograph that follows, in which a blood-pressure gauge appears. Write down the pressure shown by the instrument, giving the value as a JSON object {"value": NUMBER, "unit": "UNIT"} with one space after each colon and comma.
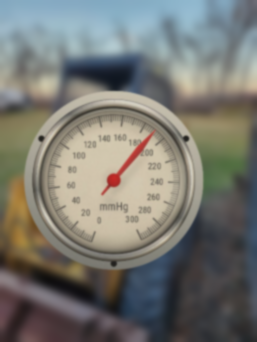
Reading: {"value": 190, "unit": "mmHg"}
